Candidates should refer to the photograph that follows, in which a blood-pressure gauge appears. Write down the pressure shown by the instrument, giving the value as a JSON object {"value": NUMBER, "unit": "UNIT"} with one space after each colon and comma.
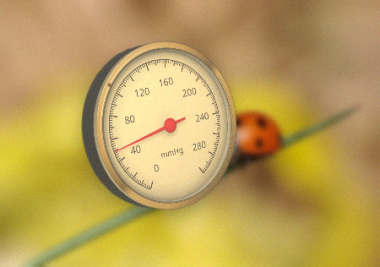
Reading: {"value": 50, "unit": "mmHg"}
